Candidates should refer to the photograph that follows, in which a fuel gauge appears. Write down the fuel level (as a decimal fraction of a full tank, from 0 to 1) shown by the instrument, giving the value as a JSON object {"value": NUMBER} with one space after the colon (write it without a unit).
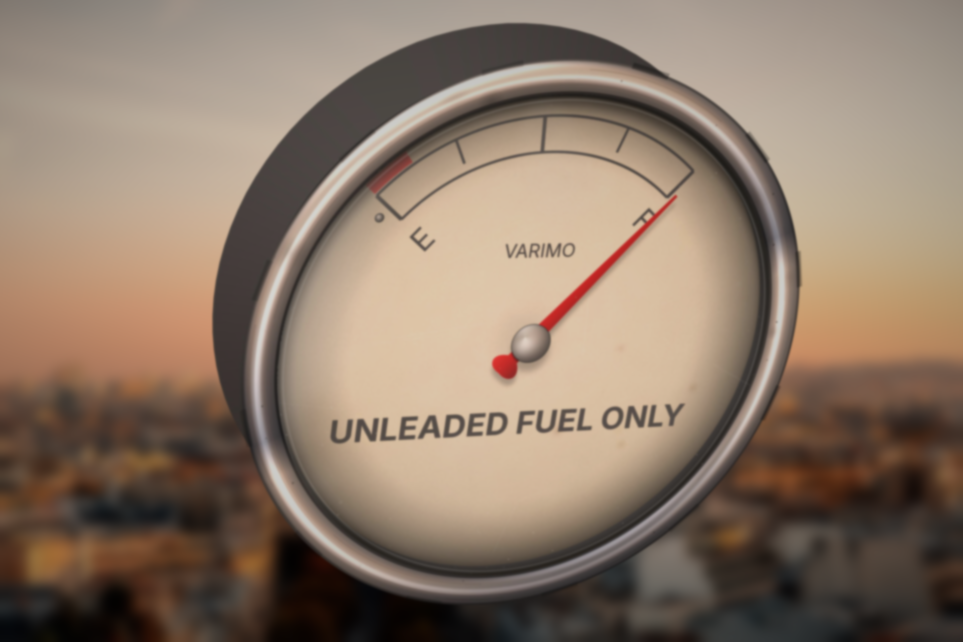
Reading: {"value": 1}
